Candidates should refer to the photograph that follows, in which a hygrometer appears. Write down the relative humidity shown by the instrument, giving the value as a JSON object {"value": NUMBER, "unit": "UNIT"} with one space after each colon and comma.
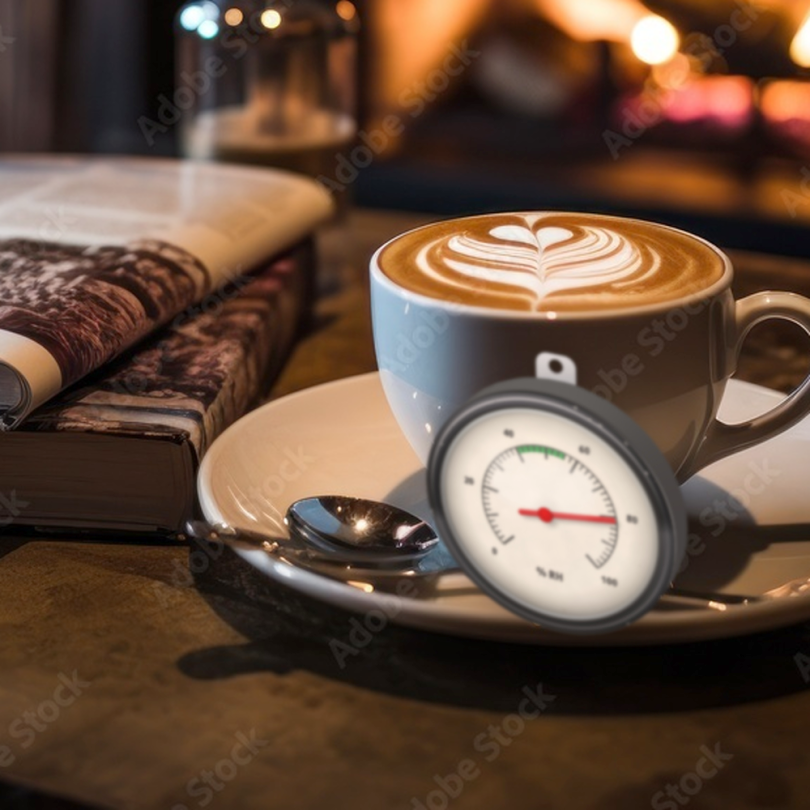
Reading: {"value": 80, "unit": "%"}
